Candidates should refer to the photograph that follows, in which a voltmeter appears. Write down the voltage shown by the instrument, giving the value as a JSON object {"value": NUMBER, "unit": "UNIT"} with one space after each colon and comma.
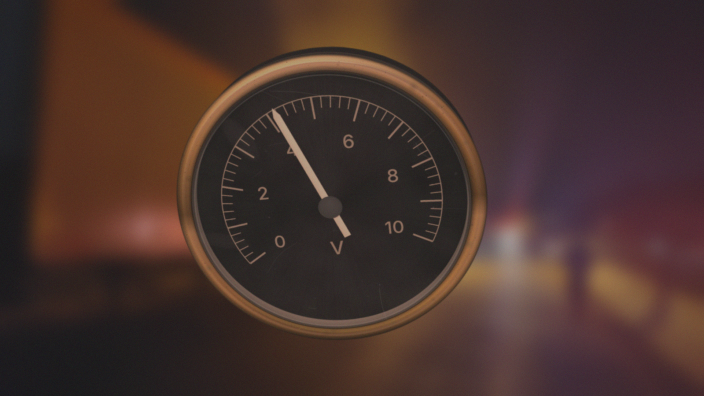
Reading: {"value": 4.2, "unit": "V"}
